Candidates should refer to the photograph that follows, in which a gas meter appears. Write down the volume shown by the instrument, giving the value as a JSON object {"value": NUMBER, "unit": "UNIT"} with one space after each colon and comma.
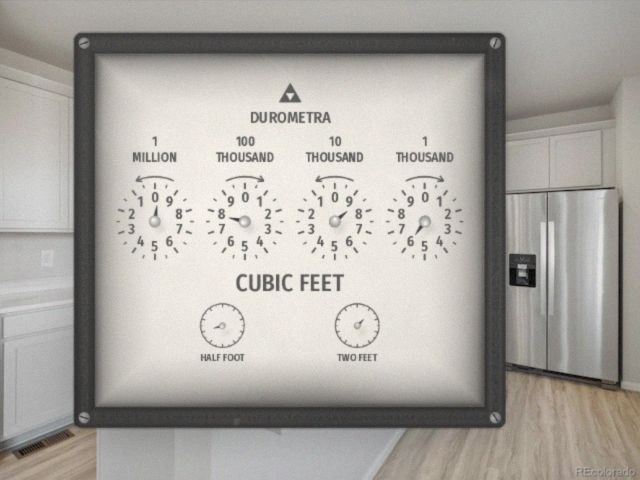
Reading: {"value": 978600, "unit": "ft³"}
